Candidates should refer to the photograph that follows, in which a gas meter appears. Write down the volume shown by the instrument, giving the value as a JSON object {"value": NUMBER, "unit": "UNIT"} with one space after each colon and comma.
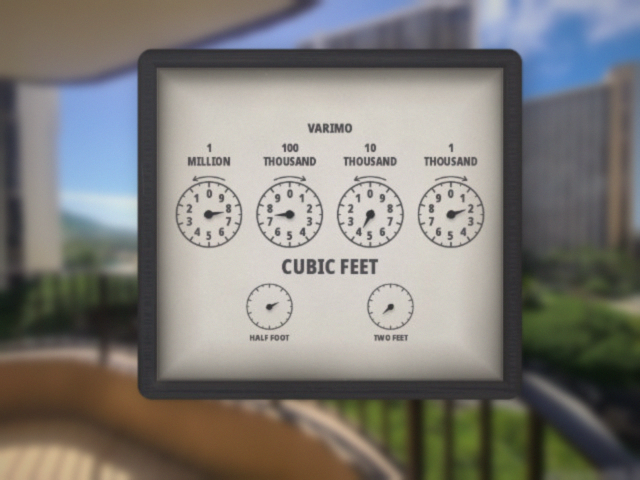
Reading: {"value": 774200, "unit": "ft³"}
